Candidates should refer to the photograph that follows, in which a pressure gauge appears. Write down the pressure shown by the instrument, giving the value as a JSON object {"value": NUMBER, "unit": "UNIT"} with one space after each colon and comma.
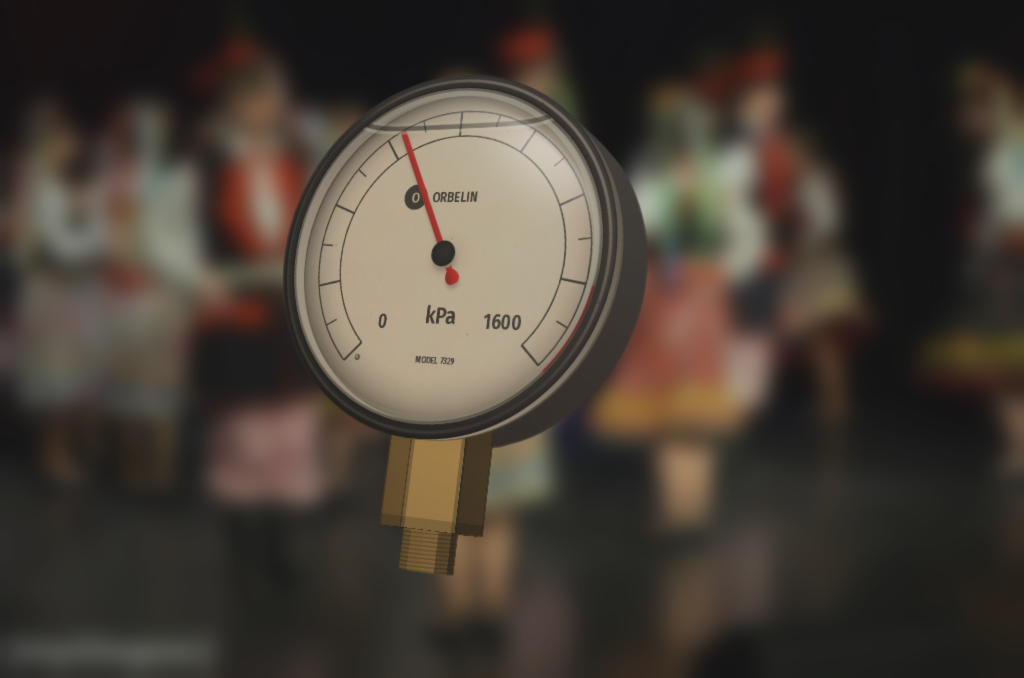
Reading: {"value": 650, "unit": "kPa"}
